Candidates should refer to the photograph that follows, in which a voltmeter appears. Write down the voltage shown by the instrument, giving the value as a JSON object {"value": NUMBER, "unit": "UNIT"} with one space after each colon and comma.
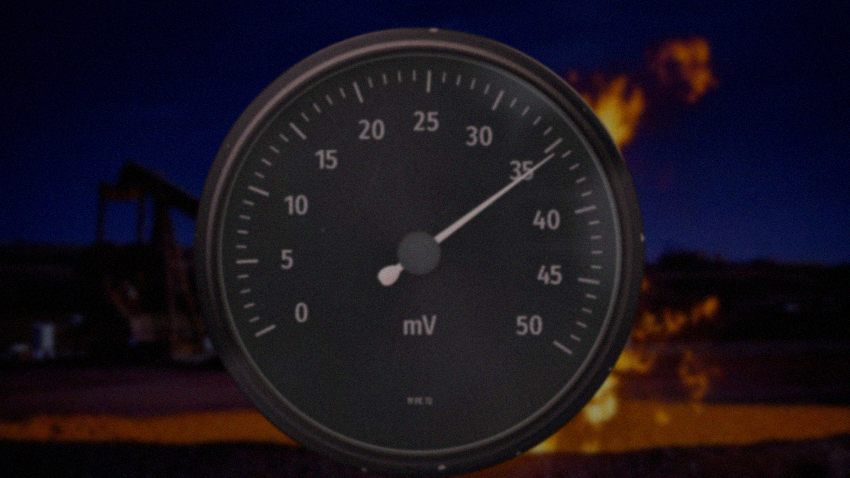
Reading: {"value": 35.5, "unit": "mV"}
